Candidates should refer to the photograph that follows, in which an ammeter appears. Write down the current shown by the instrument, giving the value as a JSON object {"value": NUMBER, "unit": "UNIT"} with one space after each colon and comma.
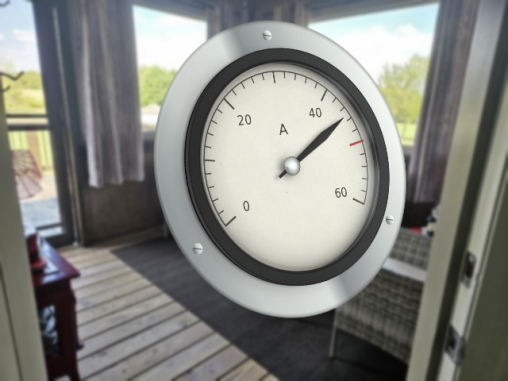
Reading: {"value": 45, "unit": "A"}
